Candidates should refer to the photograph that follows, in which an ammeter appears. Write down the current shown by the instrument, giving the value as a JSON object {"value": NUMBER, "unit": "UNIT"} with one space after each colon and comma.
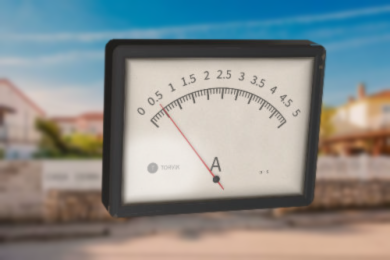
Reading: {"value": 0.5, "unit": "A"}
